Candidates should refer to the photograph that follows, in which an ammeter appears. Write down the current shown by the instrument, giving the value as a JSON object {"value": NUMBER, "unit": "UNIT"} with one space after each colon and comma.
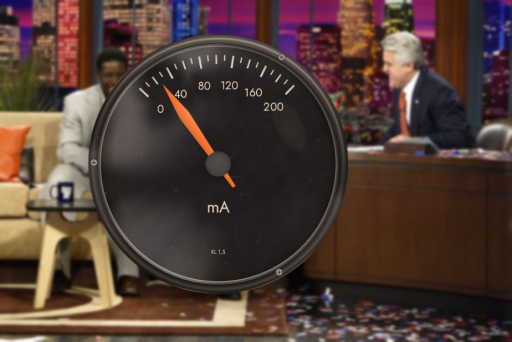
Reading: {"value": 25, "unit": "mA"}
